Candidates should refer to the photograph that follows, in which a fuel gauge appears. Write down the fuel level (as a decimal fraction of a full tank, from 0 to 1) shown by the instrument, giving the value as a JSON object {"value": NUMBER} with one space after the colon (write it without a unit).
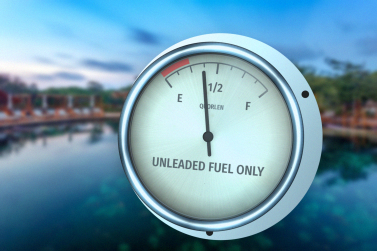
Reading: {"value": 0.375}
